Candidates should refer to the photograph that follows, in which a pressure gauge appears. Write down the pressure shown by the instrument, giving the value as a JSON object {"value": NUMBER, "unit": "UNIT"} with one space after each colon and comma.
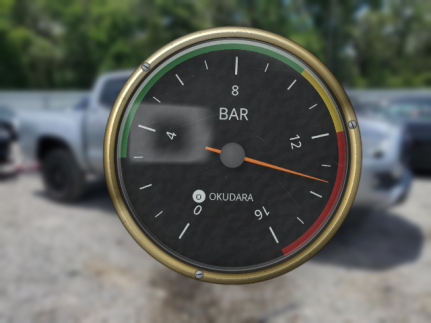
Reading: {"value": 13.5, "unit": "bar"}
